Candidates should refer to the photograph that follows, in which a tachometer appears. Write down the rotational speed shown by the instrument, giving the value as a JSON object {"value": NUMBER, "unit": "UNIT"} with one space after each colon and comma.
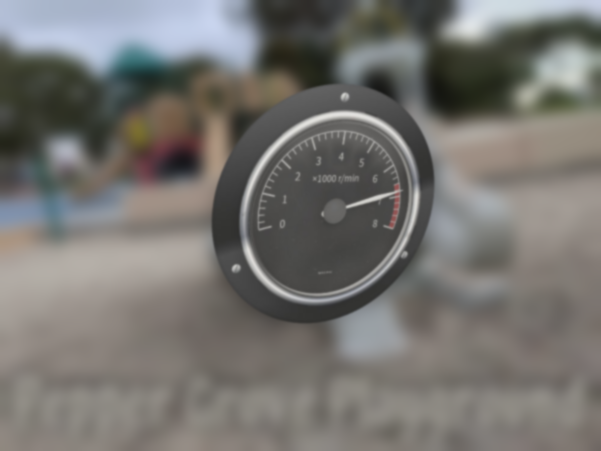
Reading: {"value": 6800, "unit": "rpm"}
